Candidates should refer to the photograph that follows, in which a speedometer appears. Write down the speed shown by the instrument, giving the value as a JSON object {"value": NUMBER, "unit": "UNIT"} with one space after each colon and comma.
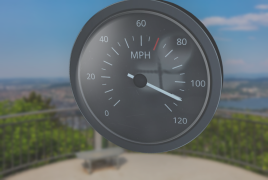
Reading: {"value": 110, "unit": "mph"}
